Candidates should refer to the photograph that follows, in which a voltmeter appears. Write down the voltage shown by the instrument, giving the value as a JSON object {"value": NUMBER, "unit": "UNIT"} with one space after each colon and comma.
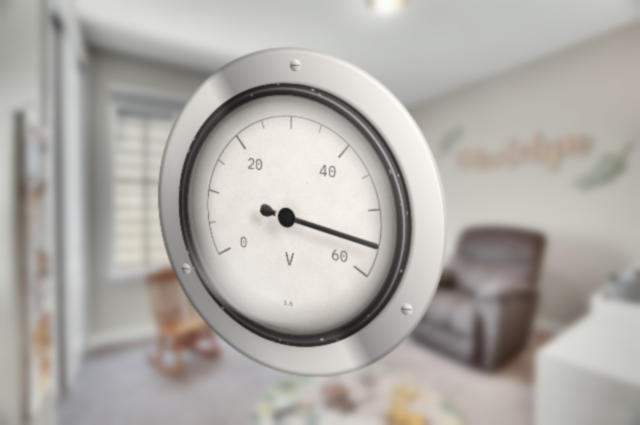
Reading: {"value": 55, "unit": "V"}
